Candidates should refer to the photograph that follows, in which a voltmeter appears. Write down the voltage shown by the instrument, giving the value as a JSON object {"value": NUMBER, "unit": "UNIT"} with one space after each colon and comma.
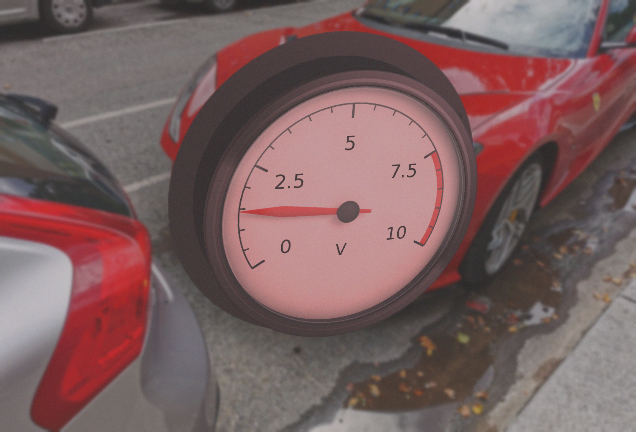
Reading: {"value": 1.5, "unit": "V"}
